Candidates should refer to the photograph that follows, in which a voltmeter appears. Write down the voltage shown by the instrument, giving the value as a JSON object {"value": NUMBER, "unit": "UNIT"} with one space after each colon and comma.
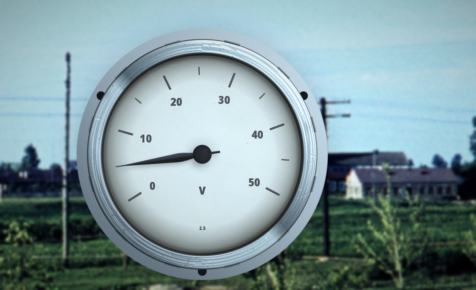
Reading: {"value": 5, "unit": "V"}
